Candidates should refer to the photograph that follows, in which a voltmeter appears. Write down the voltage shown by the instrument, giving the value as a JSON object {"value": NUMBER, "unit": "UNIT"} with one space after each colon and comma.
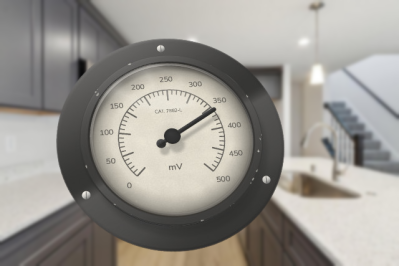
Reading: {"value": 360, "unit": "mV"}
